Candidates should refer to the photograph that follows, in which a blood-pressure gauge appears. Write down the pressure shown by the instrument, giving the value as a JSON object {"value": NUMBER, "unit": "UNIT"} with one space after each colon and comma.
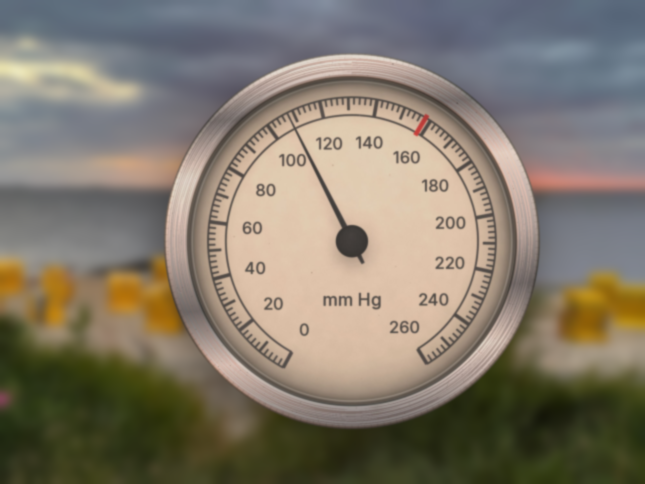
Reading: {"value": 108, "unit": "mmHg"}
